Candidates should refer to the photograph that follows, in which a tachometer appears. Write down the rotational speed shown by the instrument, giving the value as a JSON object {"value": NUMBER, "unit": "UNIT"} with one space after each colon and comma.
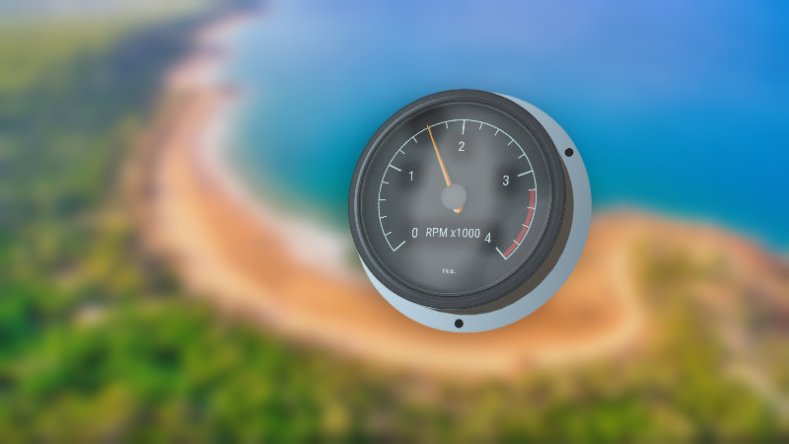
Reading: {"value": 1600, "unit": "rpm"}
